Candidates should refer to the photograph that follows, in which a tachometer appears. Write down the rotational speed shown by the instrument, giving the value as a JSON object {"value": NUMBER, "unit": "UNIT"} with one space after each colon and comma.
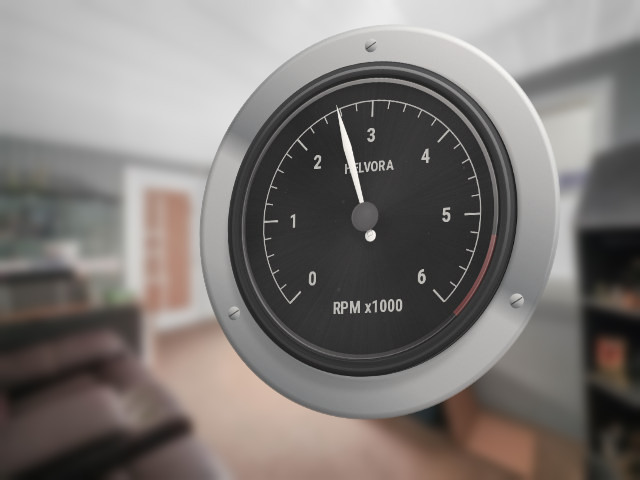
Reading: {"value": 2600, "unit": "rpm"}
